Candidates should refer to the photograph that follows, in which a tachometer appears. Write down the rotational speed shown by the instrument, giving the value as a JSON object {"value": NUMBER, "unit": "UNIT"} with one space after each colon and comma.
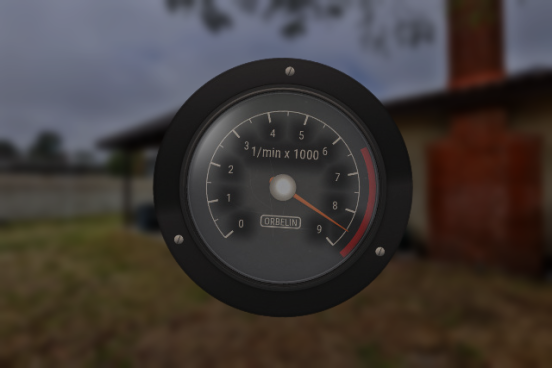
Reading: {"value": 8500, "unit": "rpm"}
